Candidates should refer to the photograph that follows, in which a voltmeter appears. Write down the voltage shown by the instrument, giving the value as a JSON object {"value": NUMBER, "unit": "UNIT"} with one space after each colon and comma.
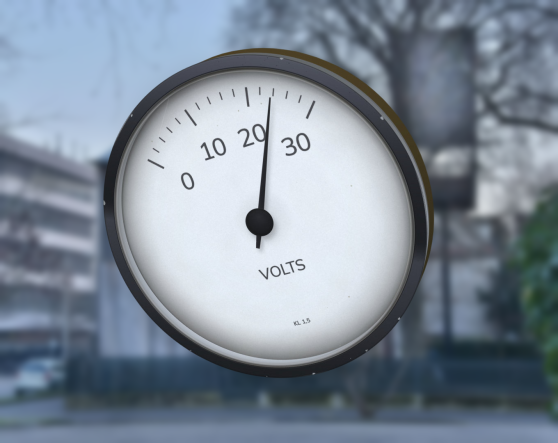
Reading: {"value": 24, "unit": "V"}
